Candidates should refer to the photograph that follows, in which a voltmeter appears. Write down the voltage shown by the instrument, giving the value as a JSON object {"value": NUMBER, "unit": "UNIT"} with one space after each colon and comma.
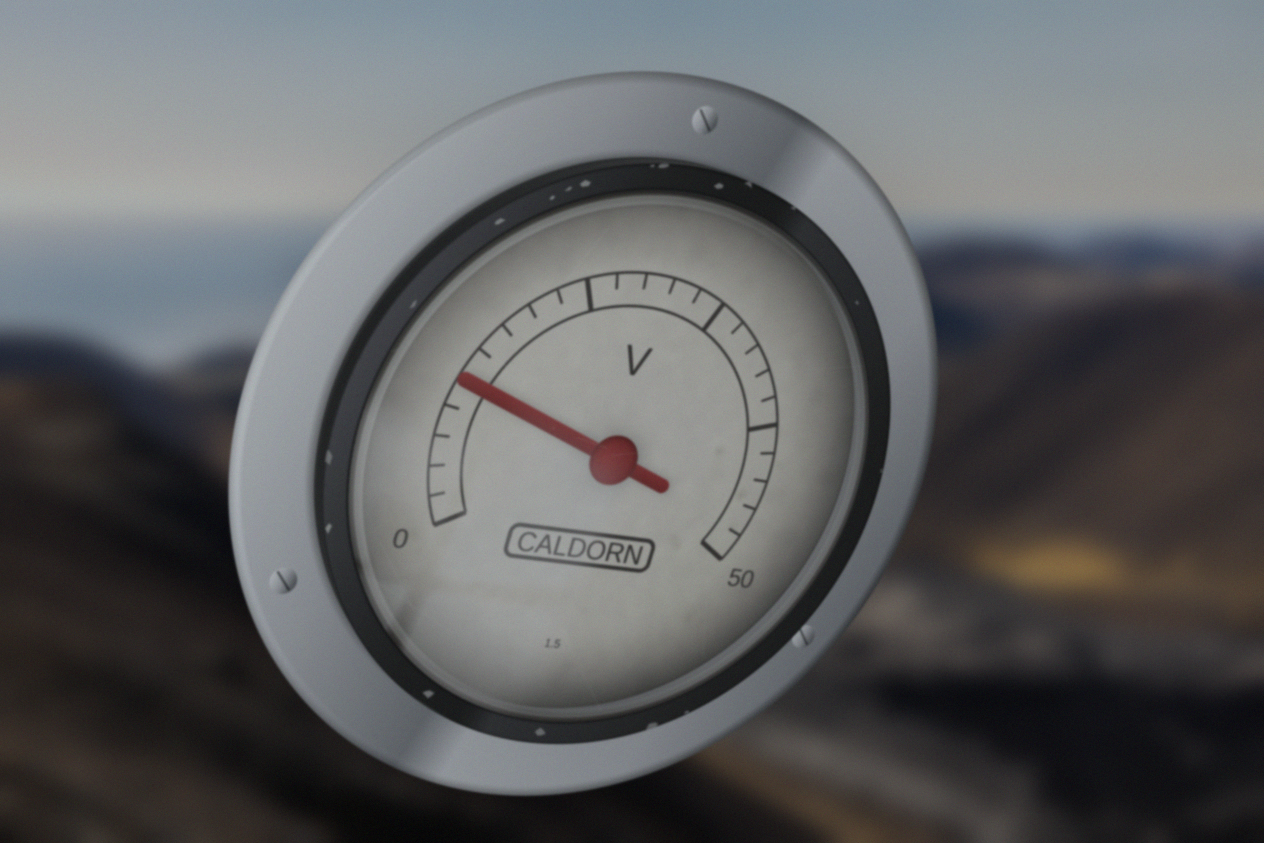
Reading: {"value": 10, "unit": "V"}
